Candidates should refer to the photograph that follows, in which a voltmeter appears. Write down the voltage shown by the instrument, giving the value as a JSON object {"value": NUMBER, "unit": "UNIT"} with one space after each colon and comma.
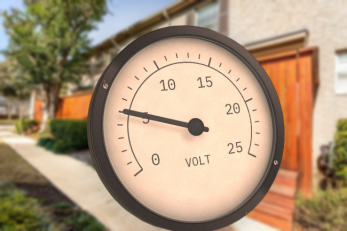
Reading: {"value": 5, "unit": "V"}
